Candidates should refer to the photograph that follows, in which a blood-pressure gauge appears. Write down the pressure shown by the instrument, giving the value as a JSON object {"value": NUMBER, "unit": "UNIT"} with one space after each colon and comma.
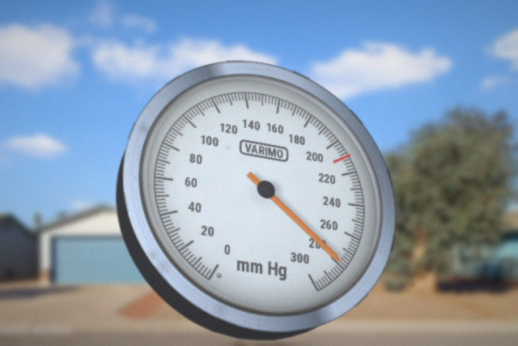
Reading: {"value": 280, "unit": "mmHg"}
